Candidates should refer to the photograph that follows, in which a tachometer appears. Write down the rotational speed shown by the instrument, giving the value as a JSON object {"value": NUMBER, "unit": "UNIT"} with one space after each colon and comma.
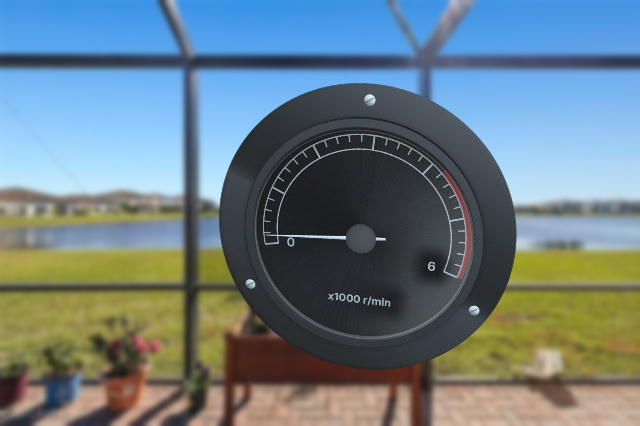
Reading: {"value": 200, "unit": "rpm"}
